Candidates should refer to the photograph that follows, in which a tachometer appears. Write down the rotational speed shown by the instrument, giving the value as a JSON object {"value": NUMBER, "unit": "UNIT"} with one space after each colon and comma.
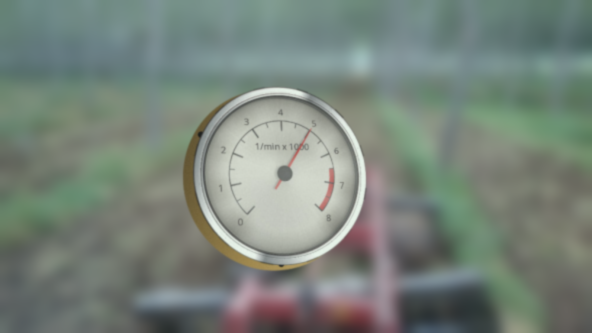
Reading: {"value": 5000, "unit": "rpm"}
